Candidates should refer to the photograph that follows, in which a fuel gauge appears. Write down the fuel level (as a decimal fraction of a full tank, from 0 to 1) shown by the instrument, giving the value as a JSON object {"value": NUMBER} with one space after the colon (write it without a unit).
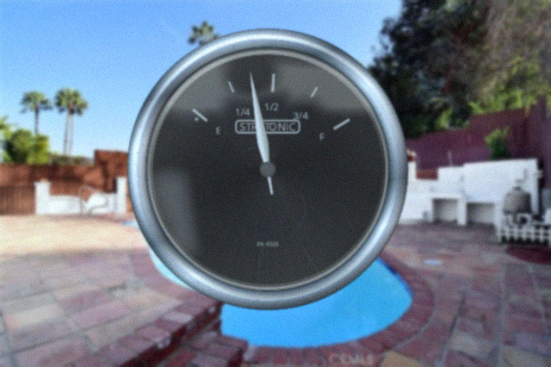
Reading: {"value": 0.375}
